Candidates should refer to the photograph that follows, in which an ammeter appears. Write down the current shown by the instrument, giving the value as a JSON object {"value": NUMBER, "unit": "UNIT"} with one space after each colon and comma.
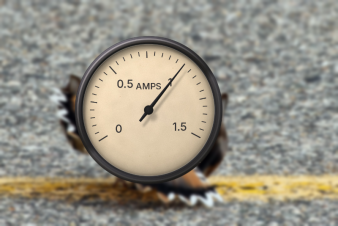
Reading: {"value": 1, "unit": "A"}
